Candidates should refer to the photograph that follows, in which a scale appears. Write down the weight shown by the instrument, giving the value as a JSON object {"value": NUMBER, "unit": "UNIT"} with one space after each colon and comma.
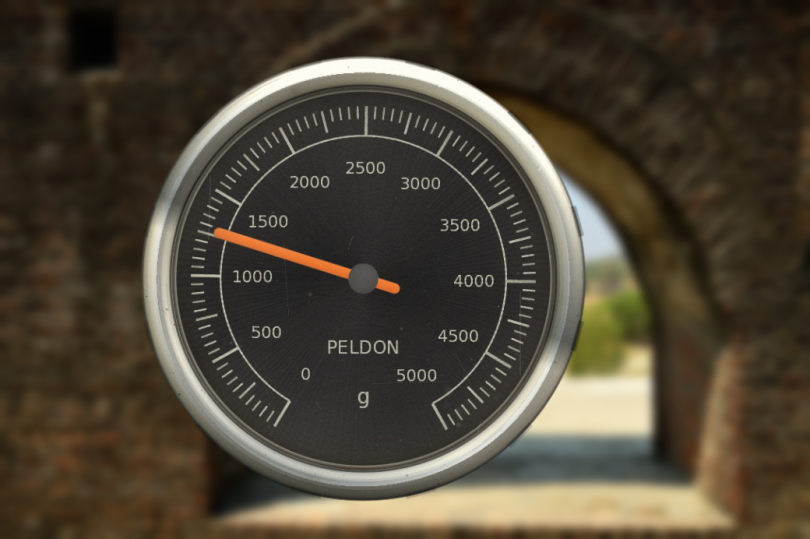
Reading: {"value": 1275, "unit": "g"}
